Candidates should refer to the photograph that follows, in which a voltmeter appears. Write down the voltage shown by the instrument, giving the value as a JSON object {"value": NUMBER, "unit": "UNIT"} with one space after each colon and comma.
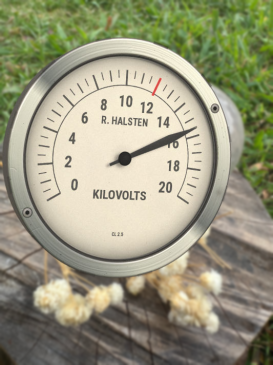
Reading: {"value": 15.5, "unit": "kV"}
